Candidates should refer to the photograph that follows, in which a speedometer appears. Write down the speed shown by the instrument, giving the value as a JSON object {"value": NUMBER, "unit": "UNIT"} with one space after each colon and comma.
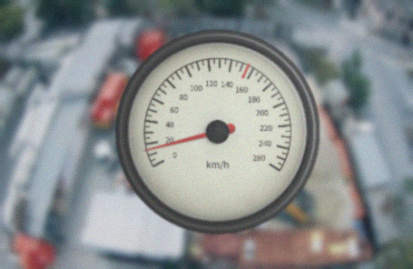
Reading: {"value": 15, "unit": "km/h"}
